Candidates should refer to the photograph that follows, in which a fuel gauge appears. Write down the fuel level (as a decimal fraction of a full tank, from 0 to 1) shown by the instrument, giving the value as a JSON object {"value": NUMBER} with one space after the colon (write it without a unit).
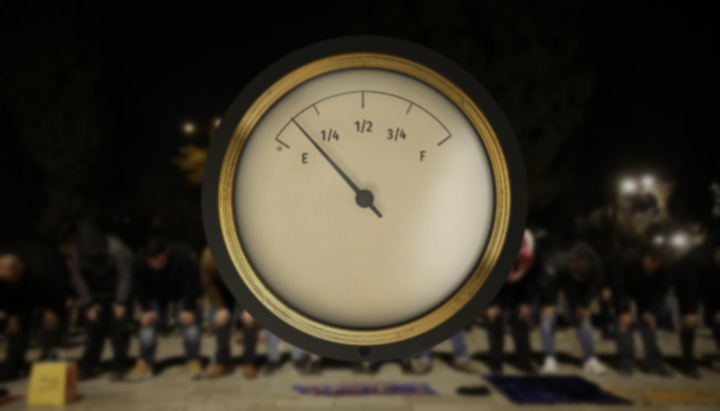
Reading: {"value": 0.125}
